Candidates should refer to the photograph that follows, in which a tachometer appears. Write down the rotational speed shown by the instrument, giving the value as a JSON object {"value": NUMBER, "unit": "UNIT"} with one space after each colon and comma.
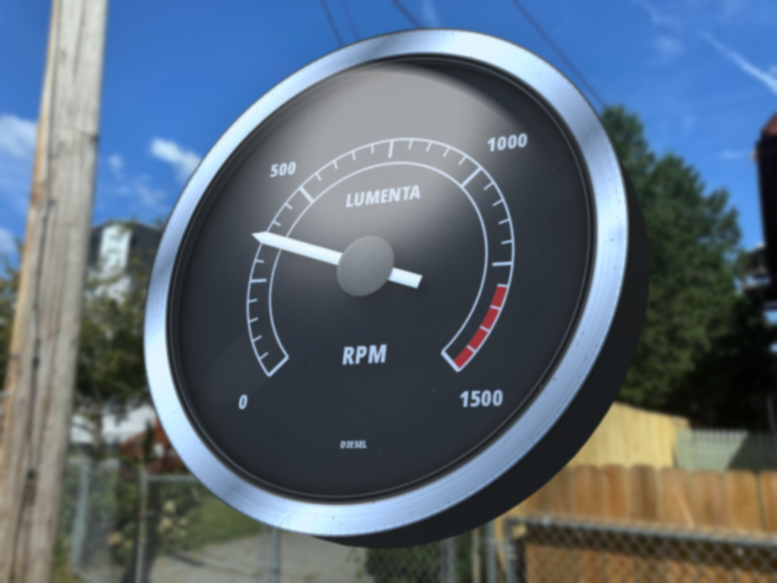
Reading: {"value": 350, "unit": "rpm"}
